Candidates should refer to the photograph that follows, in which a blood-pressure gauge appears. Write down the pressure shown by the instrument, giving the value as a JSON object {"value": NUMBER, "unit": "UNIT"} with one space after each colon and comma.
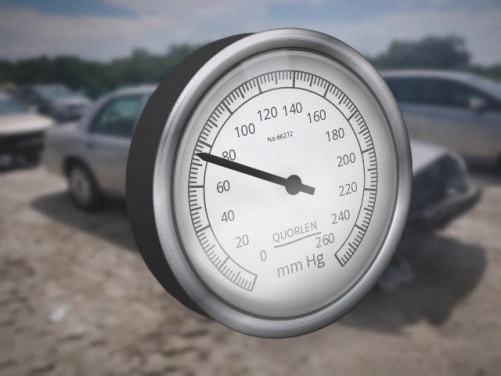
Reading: {"value": 74, "unit": "mmHg"}
